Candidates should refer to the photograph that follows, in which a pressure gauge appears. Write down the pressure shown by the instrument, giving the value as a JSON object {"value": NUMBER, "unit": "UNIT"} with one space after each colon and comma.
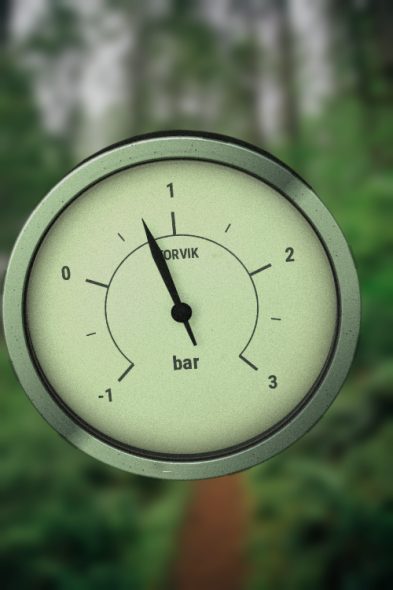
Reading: {"value": 0.75, "unit": "bar"}
